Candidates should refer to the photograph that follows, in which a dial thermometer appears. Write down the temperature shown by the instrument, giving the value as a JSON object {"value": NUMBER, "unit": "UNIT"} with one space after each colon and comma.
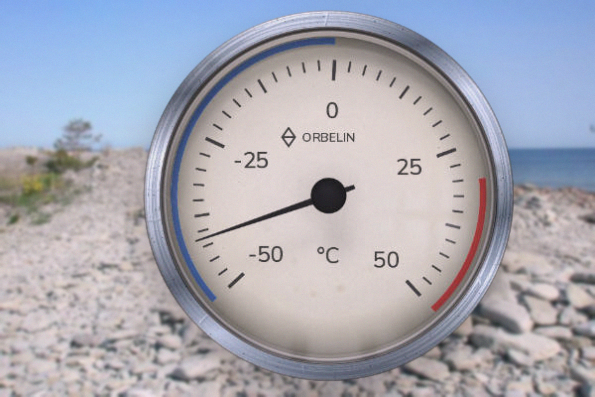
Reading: {"value": -41.25, "unit": "°C"}
